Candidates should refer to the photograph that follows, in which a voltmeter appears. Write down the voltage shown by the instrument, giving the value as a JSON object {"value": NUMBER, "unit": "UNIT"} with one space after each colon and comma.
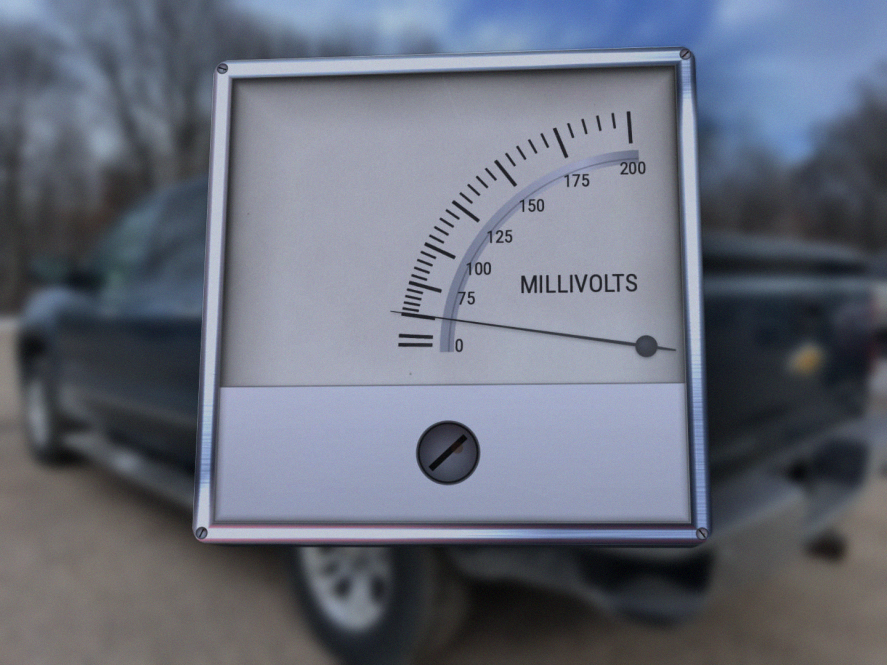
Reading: {"value": 50, "unit": "mV"}
